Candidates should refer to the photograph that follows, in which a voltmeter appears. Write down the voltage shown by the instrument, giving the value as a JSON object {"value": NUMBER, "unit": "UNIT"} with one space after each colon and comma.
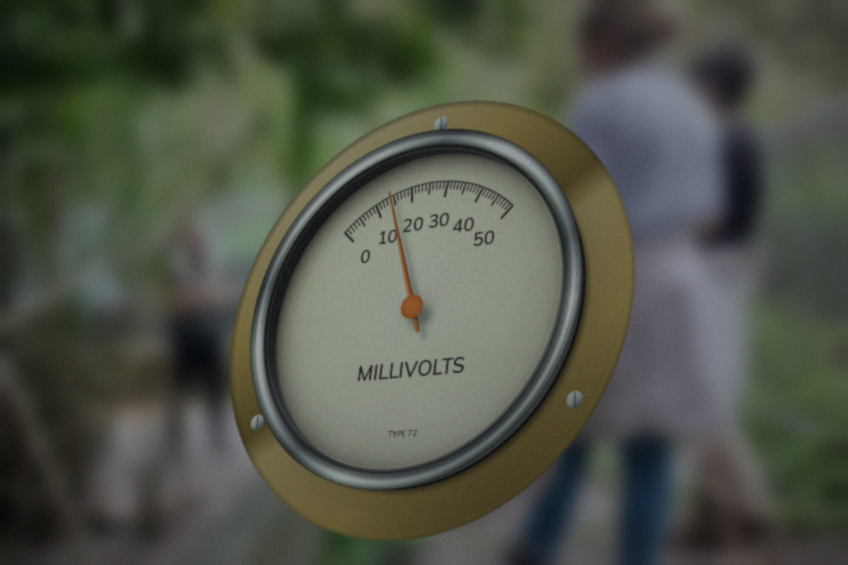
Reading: {"value": 15, "unit": "mV"}
